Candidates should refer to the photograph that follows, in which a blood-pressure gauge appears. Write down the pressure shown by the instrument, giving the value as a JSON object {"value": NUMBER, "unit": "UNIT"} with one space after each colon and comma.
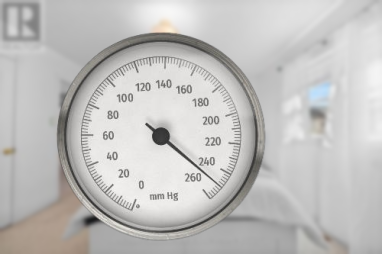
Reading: {"value": 250, "unit": "mmHg"}
